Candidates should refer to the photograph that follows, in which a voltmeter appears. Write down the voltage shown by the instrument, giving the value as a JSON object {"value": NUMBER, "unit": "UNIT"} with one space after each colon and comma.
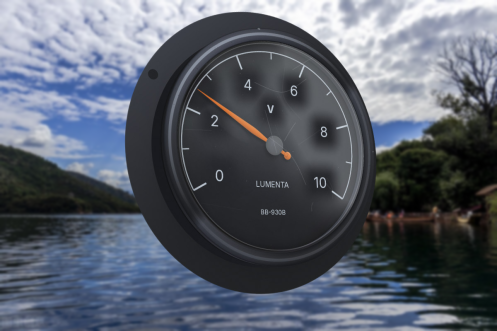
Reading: {"value": 2.5, "unit": "V"}
